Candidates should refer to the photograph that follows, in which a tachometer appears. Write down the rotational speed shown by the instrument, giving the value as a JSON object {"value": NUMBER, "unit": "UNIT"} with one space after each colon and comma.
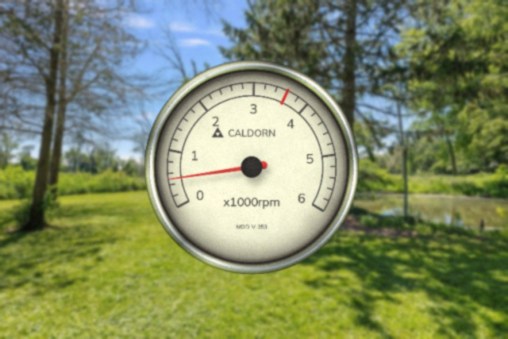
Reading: {"value": 500, "unit": "rpm"}
